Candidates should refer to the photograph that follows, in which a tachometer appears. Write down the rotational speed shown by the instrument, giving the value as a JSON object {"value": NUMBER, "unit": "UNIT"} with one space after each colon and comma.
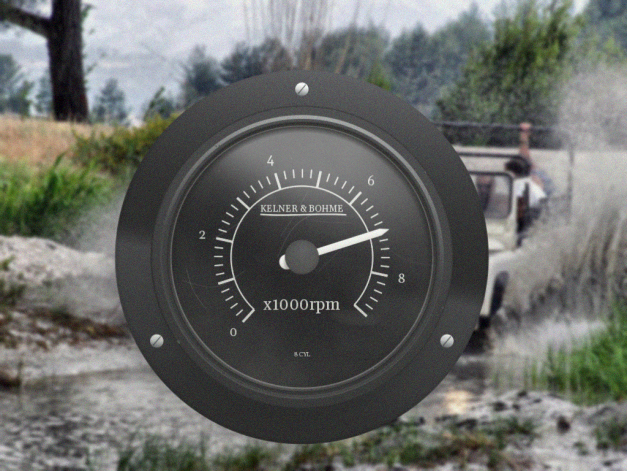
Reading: {"value": 7000, "unit": "rpm"}
